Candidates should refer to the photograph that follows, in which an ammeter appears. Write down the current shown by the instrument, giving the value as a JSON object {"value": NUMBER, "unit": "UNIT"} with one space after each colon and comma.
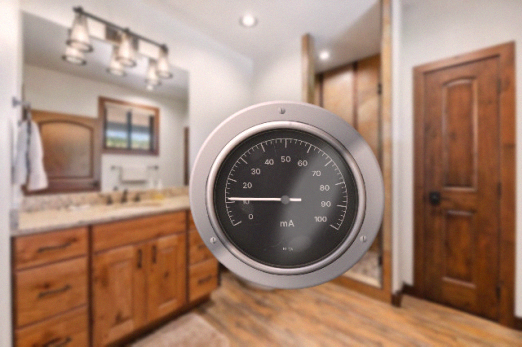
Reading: {"value": 12, "unit": "mA"}
